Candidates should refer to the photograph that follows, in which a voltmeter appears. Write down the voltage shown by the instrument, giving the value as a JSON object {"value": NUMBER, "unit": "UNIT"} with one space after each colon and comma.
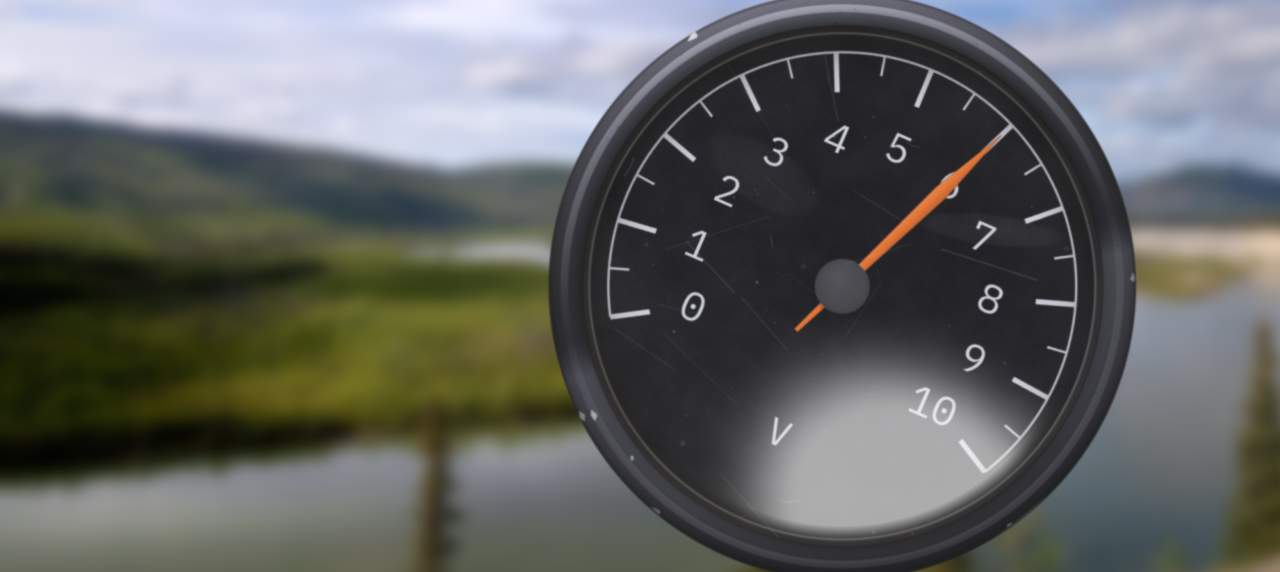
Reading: {"value": 6, "unit": "V"}
